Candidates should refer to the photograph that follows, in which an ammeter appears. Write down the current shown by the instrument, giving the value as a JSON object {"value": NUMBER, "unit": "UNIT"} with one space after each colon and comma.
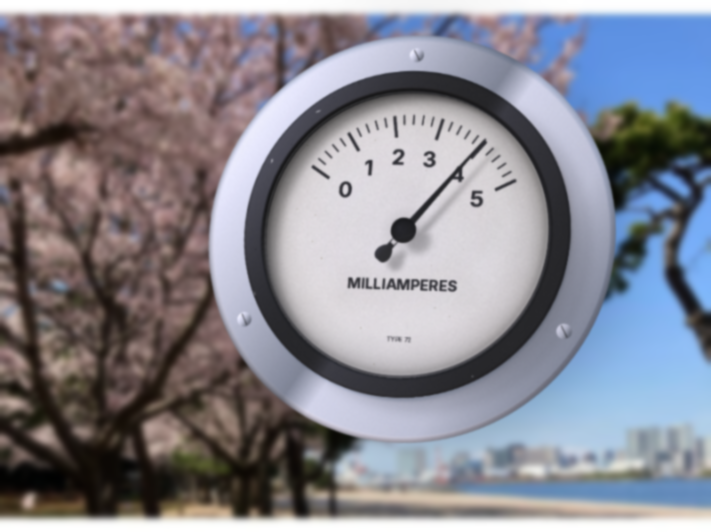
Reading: {"value": 4, "unit": "mA"}
